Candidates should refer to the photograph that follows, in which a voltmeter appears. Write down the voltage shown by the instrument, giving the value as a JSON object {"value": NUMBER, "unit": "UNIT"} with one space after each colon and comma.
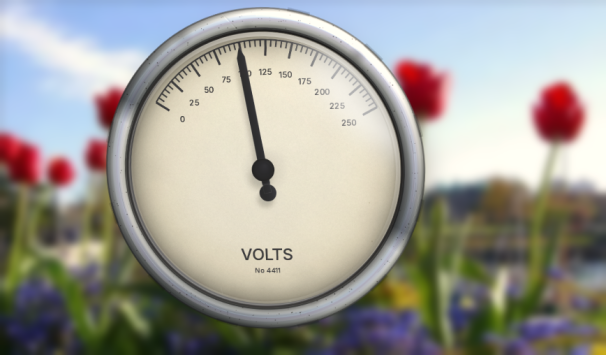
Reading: {"value": 100, "unit": "V"}
